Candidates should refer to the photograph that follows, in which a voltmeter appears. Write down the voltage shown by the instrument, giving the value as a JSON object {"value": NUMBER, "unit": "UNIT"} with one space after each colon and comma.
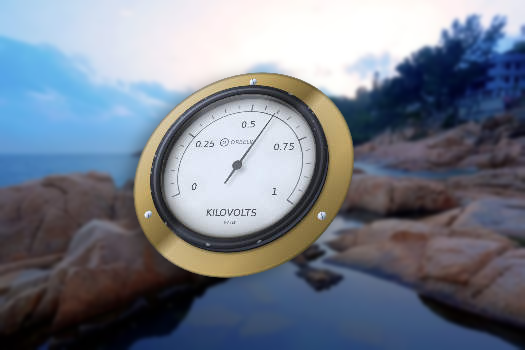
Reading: {"value": 0.6, "unit": "kV"}
